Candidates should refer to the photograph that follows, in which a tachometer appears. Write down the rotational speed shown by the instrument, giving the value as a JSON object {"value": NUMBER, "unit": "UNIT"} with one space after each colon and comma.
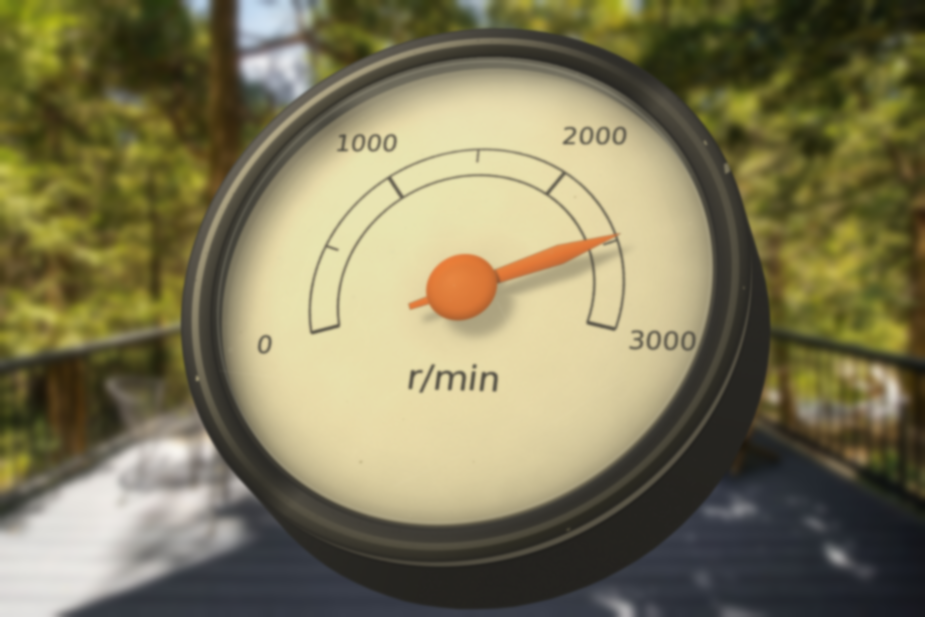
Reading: {"value": 2500, "unit": "rpm"}
